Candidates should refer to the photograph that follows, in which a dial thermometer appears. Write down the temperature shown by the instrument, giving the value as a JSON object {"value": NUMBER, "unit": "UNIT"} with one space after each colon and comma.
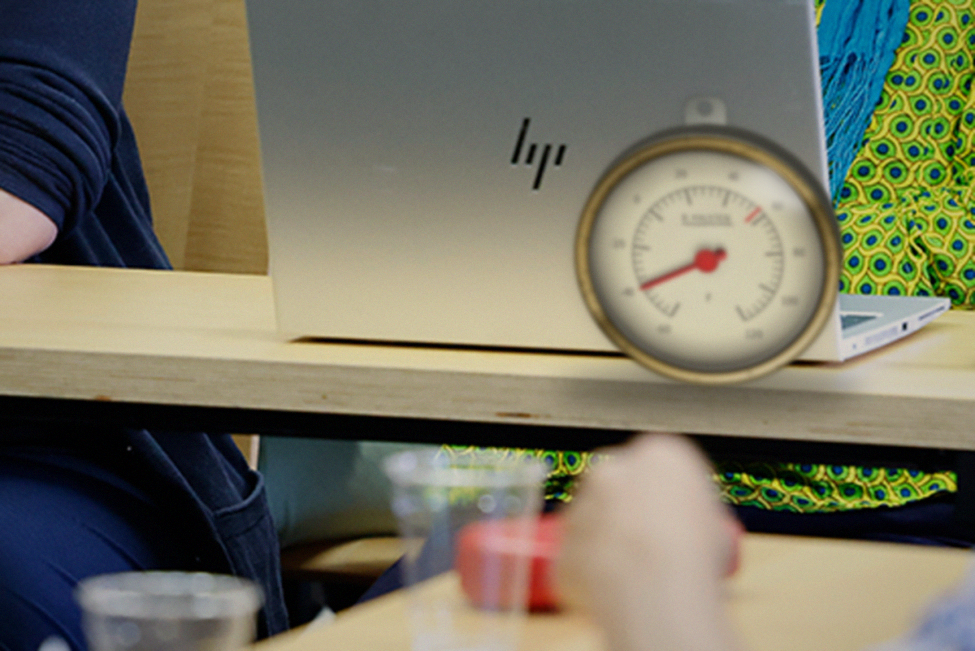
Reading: {"value": -40, "unit": "°F"}
